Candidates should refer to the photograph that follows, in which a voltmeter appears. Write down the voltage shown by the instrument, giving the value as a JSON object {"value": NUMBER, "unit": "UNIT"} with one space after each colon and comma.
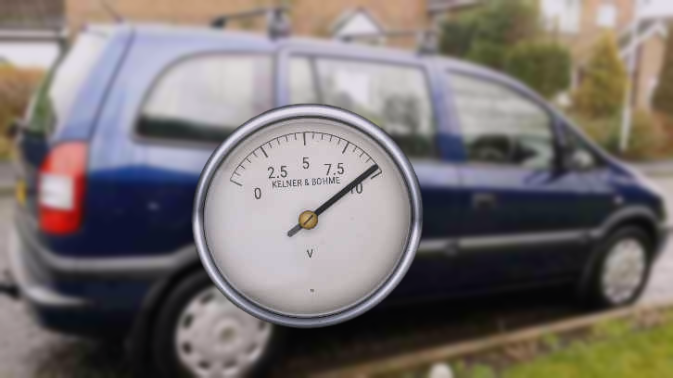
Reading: {"value": 9.5, "unit": "V"}
